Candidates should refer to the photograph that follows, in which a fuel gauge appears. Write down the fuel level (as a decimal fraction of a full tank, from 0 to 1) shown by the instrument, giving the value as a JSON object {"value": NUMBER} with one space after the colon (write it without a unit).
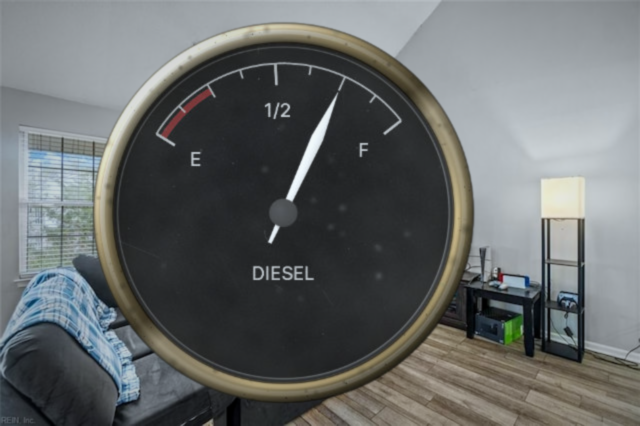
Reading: {"value": 0.75}
